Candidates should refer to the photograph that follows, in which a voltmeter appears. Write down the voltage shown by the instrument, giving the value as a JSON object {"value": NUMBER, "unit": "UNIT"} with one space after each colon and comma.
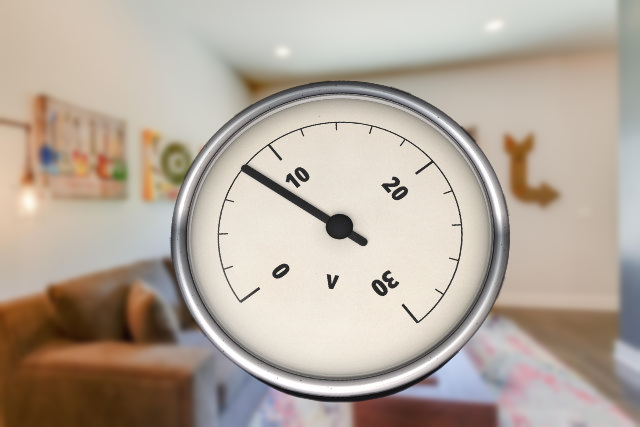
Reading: {"value": 8, "unit": "V"}
